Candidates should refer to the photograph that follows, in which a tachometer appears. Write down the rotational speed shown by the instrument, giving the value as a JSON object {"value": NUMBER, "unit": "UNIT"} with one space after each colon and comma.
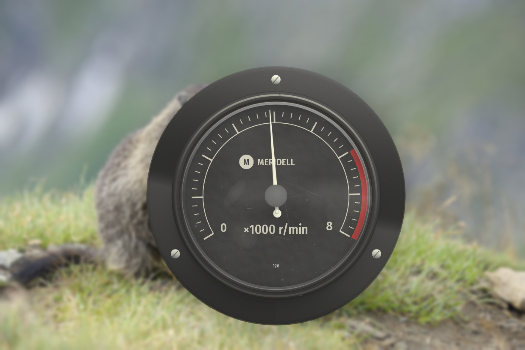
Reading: {"value": 3900, "unit": "rpm"}
